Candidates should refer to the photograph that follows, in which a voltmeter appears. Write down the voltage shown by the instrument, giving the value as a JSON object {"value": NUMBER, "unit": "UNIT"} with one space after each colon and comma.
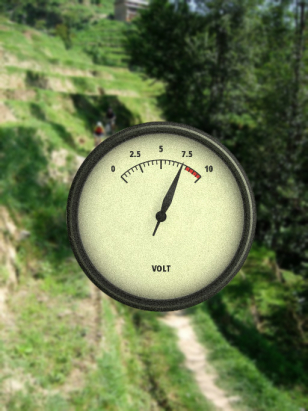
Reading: {"value": 7.5, "unit": "V"}
